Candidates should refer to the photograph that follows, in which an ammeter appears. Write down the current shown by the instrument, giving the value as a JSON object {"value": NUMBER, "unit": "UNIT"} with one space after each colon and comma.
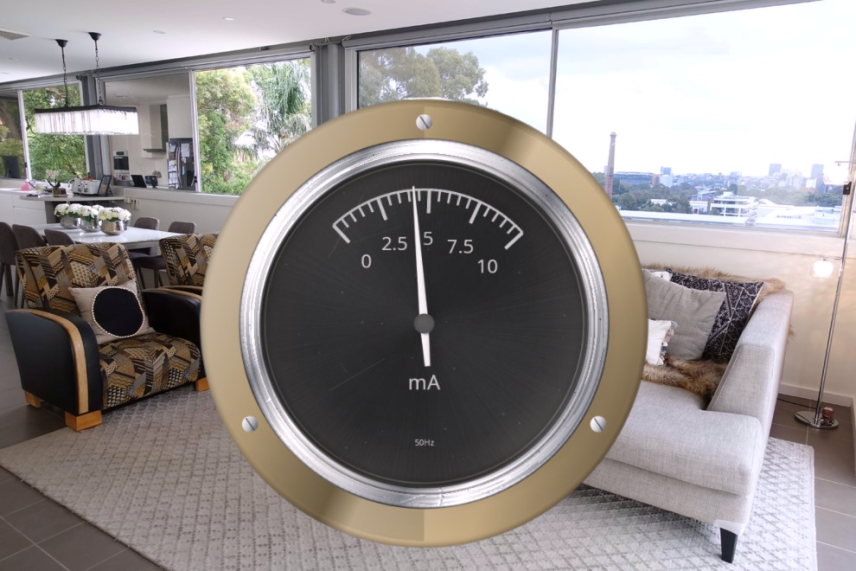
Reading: {"value": 4.25, "unit": "mA"}
